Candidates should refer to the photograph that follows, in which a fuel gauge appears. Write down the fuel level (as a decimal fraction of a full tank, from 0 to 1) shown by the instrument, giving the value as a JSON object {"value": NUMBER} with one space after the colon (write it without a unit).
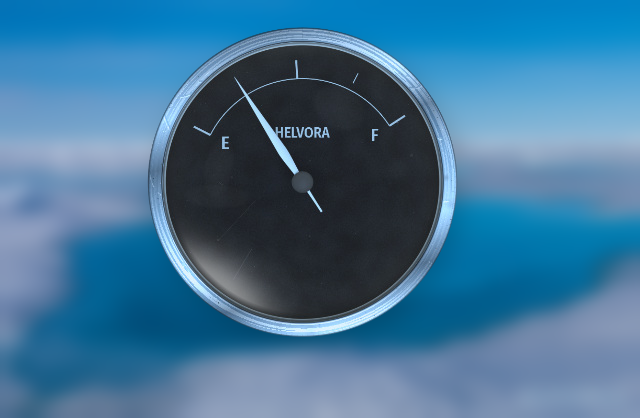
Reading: {"value": 0.25}
